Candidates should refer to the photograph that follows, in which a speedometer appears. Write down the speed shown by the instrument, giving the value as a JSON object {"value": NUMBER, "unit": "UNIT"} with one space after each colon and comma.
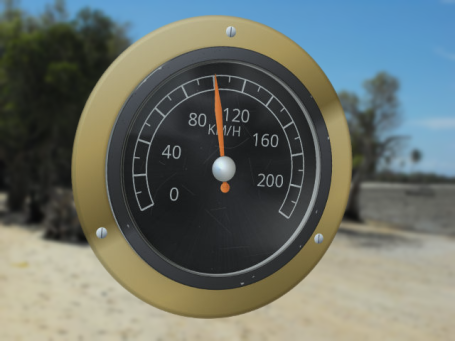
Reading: {"value": 100, "unit": "km/h"}
